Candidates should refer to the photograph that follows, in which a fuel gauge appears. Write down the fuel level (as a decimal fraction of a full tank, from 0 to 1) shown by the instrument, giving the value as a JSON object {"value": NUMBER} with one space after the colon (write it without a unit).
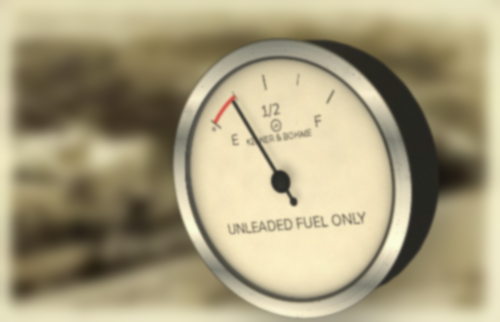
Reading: {"value": 0.25}
